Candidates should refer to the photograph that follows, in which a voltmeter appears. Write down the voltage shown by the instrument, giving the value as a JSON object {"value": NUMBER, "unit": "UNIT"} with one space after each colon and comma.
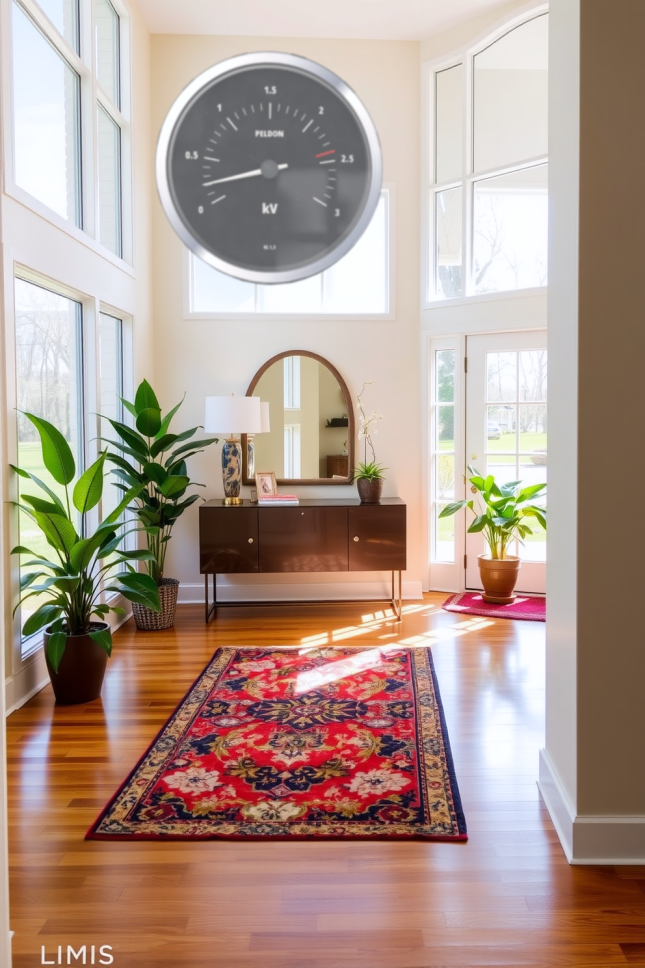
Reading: {"value": 0.2, "unit": "kV"}
